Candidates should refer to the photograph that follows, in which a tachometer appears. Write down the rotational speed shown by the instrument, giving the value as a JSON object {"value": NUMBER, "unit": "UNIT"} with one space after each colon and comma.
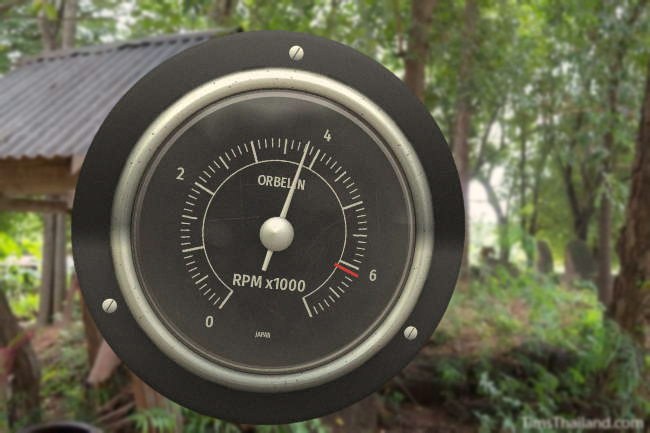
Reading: {"value": 3800, "unit": "rpm"}
